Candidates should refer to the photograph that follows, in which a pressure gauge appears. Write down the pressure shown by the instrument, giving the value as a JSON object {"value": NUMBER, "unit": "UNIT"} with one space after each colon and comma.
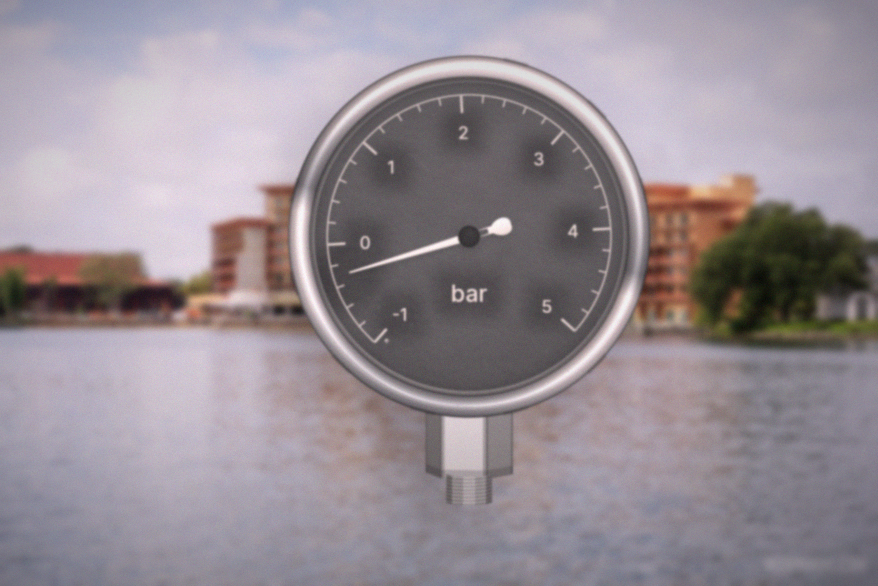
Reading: {"value": -0.3, "unit": "bar"}
